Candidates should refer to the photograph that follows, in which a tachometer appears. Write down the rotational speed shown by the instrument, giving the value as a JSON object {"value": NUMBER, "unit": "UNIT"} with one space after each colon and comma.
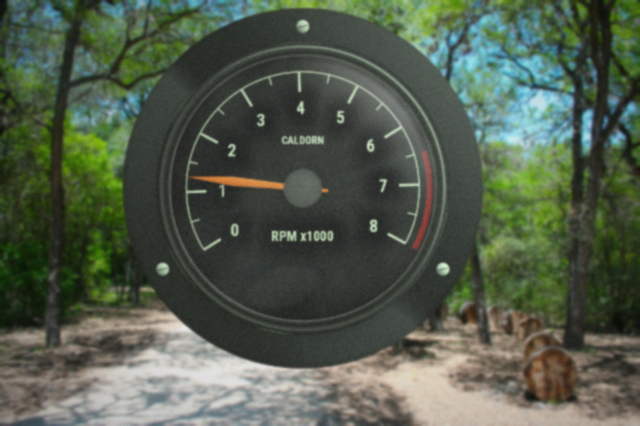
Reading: {"value": 1250, "unit": "rpm"}
